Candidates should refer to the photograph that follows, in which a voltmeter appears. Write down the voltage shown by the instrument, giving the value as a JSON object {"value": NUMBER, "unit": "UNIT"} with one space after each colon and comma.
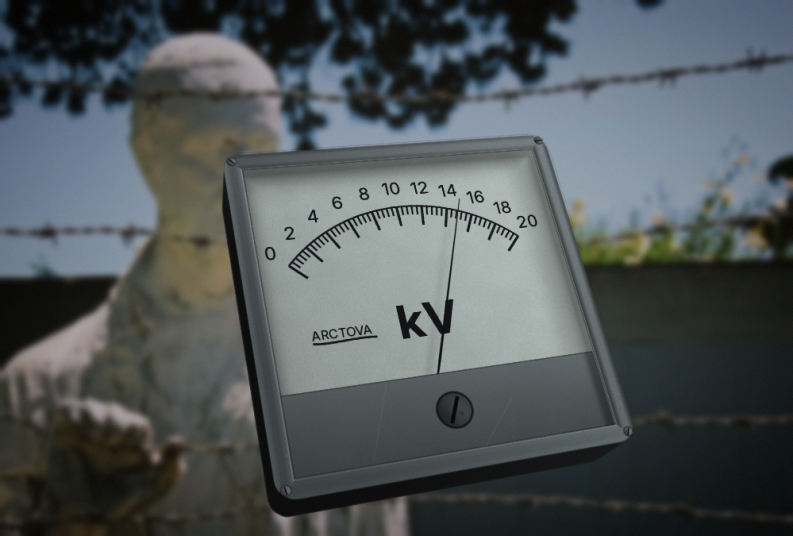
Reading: {"value": 14.8, "unit": "kV"}
